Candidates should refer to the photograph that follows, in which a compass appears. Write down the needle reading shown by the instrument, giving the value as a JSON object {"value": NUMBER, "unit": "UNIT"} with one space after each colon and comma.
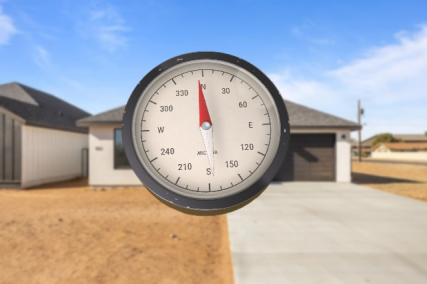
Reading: {"value": 355, "unit": "°"}
